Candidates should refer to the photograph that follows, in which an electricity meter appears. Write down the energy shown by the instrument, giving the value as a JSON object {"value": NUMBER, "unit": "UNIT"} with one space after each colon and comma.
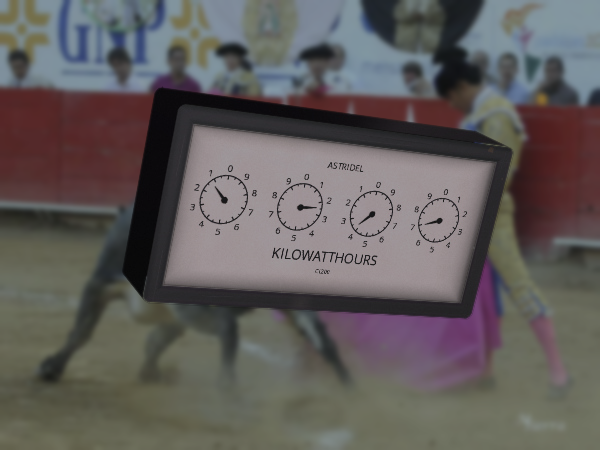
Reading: {"value": 1237, "unit": "kWh"}
